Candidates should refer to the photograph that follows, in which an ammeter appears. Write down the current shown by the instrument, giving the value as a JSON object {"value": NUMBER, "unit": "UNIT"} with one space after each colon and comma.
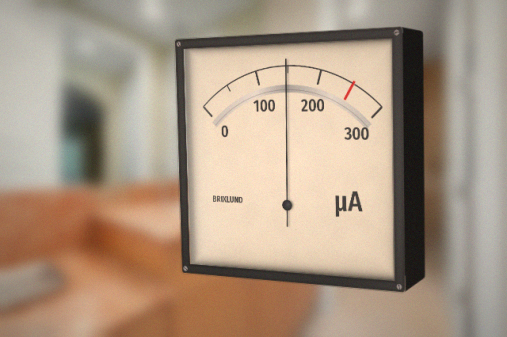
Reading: {"value": 150, "unit": "µA"}
